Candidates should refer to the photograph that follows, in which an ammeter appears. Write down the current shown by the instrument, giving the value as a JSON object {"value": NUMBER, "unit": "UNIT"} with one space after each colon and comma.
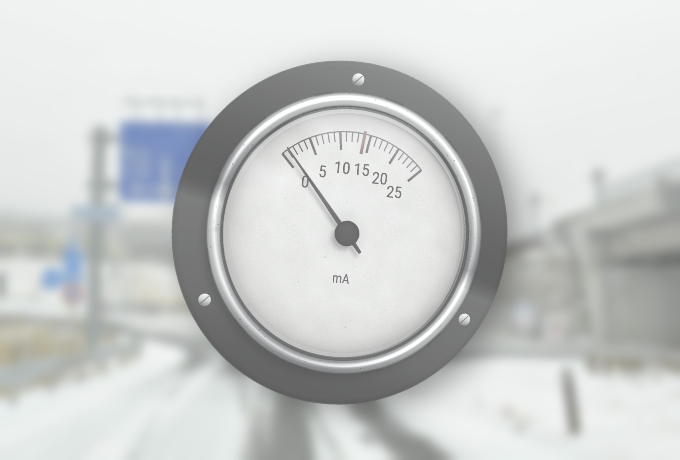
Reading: {"value": 1, "unit": "mA"}
